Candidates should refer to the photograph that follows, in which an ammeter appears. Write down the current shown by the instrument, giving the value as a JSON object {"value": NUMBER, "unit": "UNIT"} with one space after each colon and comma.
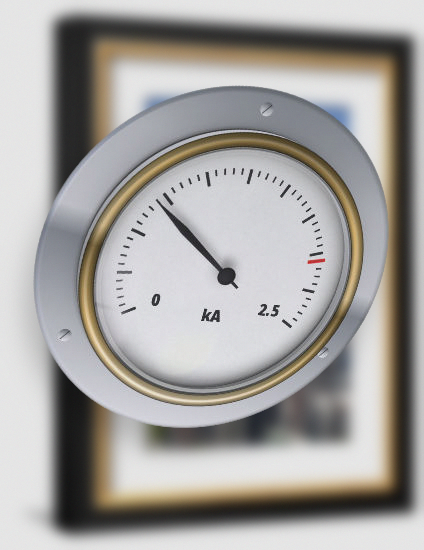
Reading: {"value": 0.7, "unit": "kA"}
